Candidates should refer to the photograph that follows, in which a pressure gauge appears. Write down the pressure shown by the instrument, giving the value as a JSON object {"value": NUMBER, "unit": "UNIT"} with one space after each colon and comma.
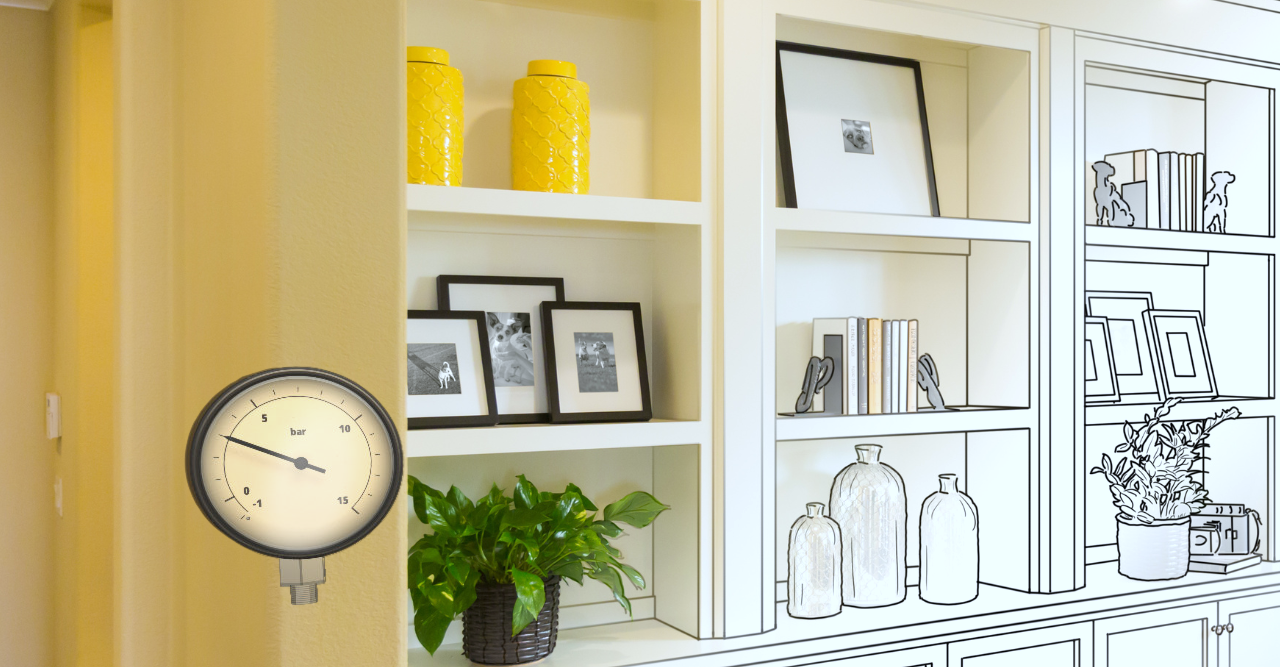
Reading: {"value": 3, "unit": "bar"}
